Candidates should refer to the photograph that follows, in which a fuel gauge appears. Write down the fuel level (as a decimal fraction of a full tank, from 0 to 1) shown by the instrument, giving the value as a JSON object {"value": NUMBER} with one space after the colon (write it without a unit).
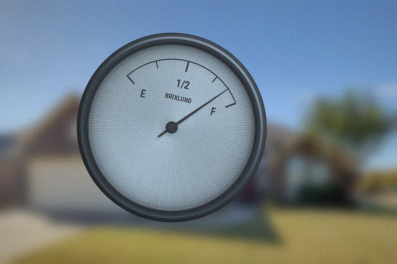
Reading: {"value": 0.875}
